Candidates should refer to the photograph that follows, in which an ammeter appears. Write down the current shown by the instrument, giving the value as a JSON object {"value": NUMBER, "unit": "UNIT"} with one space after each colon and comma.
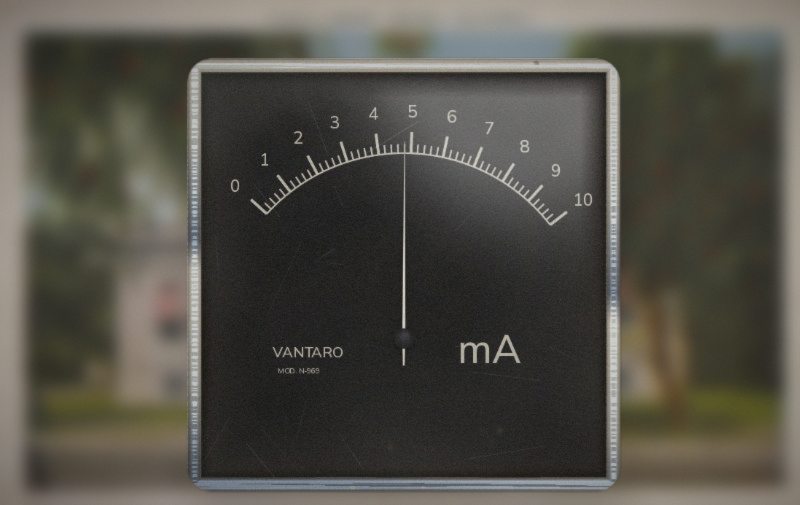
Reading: {"value": 4.8, "unit": "mA"}
